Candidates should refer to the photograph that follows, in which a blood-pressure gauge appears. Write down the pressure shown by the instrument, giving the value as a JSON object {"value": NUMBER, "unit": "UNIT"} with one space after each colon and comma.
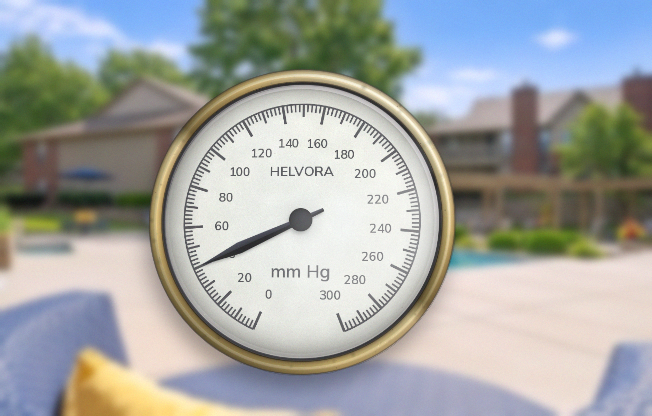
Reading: {"value": 40, "unit": "mmHg"}
